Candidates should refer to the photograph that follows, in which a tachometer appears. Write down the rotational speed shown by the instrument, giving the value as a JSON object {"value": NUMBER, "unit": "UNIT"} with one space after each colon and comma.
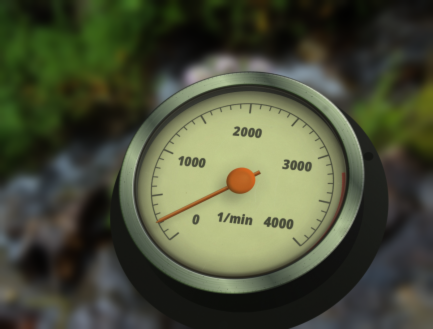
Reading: {"value": 200, "unit": "rpm"}
